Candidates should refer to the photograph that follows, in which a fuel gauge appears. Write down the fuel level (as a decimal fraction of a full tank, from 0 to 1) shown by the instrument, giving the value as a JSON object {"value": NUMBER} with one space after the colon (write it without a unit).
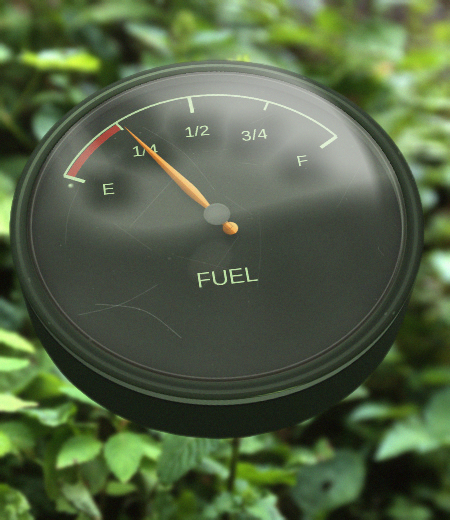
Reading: {"value": 0.25}
